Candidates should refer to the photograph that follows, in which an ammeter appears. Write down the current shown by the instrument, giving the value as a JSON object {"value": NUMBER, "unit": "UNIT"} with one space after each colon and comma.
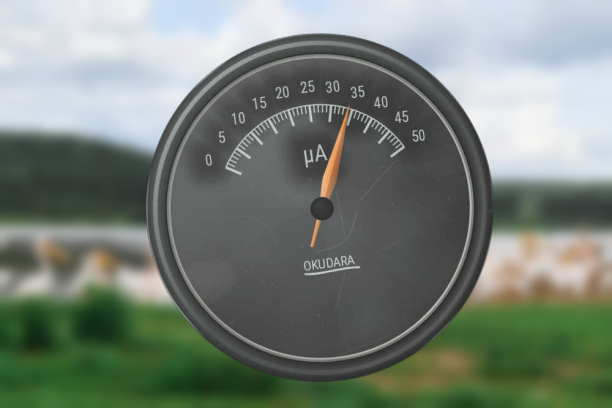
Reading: {"value": 34, "unit": "µA"}
